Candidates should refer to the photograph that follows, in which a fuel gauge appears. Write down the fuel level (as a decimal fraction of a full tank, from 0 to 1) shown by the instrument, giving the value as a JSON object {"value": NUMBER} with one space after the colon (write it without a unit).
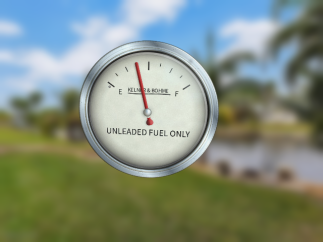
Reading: {"value": 0.375}
